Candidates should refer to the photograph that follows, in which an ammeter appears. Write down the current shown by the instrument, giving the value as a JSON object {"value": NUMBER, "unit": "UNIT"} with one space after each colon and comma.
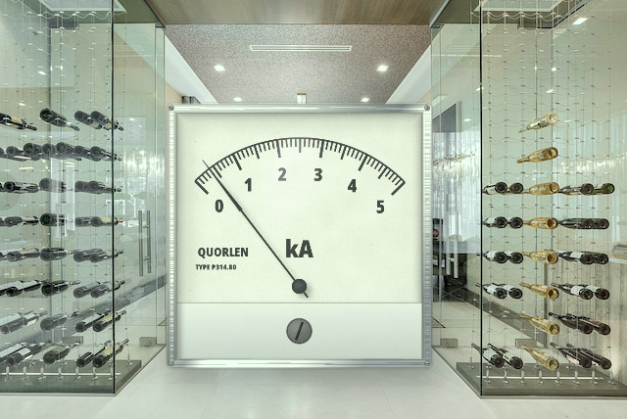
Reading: {"value": 0.4, "unit": "kA"}
